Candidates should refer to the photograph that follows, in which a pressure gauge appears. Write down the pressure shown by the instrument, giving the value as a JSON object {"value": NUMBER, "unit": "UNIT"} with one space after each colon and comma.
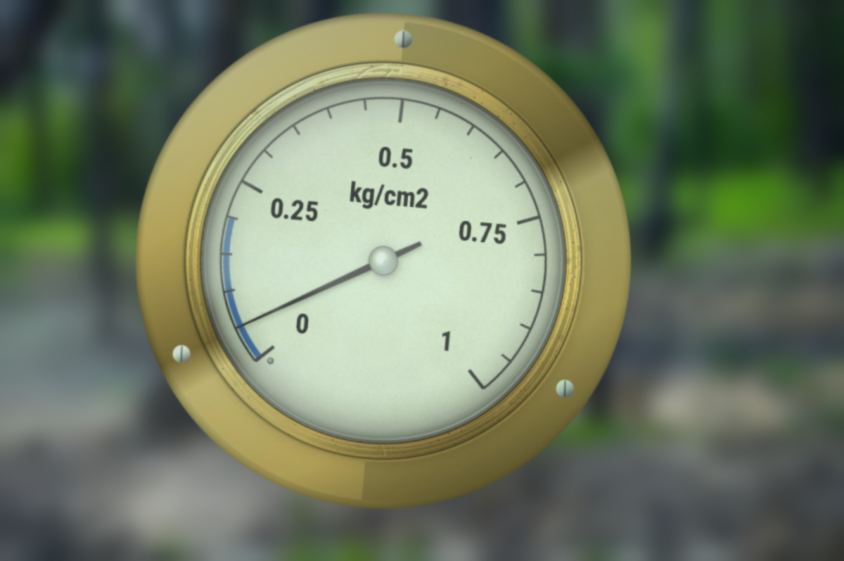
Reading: {"value": 0.05, "unit": "kg/cm²"}
